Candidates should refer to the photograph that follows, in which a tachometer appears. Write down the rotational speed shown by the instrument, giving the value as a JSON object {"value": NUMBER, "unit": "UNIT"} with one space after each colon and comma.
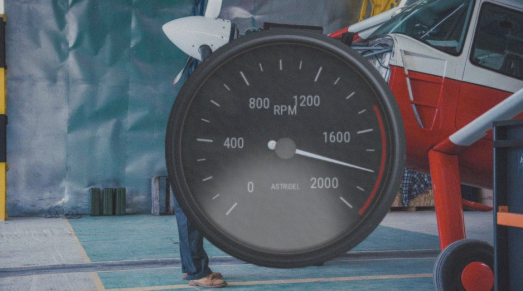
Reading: {"value": 1800, "unit": "rpm"}
